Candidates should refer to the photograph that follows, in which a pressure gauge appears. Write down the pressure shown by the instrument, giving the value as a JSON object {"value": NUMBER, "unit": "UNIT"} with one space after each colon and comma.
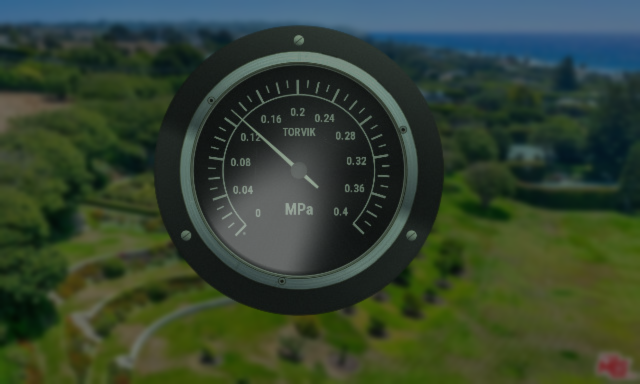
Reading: {"value": 0.13, "unit": "MPa"}
